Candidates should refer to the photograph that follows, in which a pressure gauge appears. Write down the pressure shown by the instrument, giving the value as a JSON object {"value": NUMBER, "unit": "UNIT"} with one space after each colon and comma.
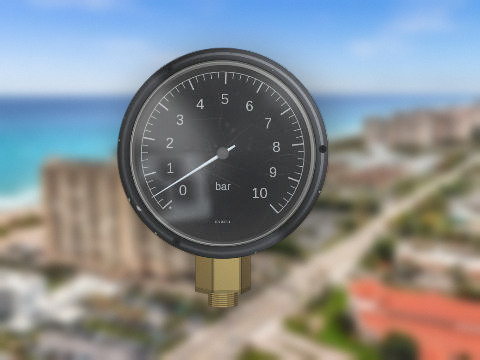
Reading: {"value": 0.4, "unit": "bar"}
